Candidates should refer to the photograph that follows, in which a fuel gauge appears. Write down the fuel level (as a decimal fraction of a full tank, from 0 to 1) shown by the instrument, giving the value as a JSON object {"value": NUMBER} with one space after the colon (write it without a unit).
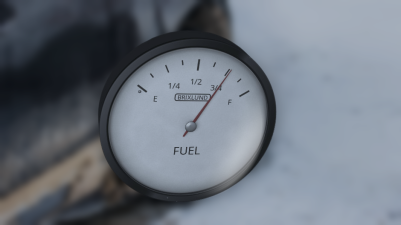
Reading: {"value": 0.75}
